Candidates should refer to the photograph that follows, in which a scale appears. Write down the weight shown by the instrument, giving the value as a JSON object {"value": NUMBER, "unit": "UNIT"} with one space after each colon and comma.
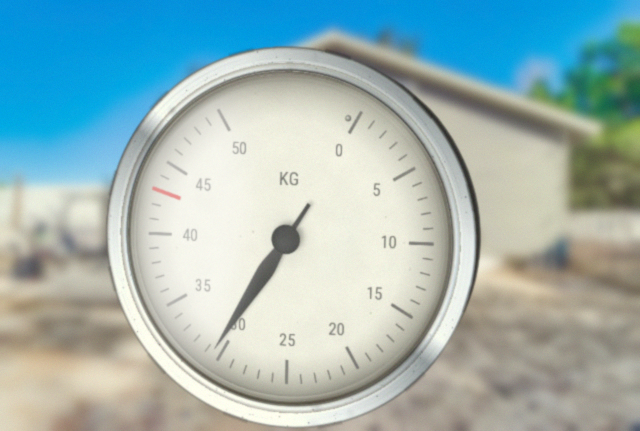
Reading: {"value": 30.5, "unit": "kg"}
